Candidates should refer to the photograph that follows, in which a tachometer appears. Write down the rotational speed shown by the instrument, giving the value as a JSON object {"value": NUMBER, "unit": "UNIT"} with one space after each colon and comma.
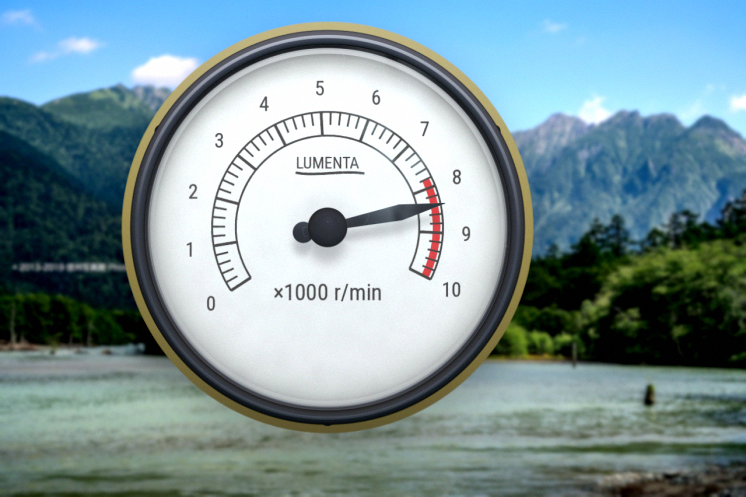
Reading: {"value": 8400, "unit": "rpm"}
